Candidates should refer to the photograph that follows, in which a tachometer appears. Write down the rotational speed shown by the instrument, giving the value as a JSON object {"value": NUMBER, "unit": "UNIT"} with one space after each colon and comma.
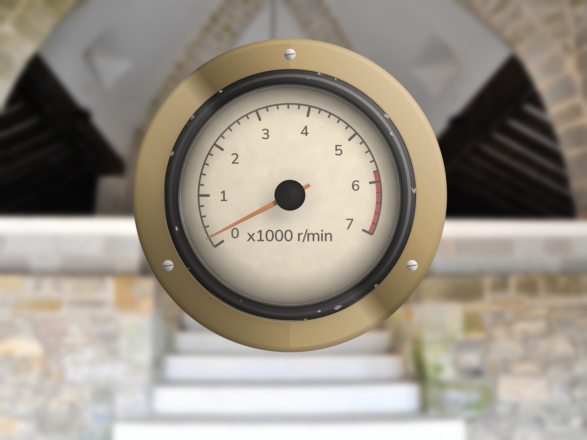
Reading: {"value": 200, "unit": "rpm"}
